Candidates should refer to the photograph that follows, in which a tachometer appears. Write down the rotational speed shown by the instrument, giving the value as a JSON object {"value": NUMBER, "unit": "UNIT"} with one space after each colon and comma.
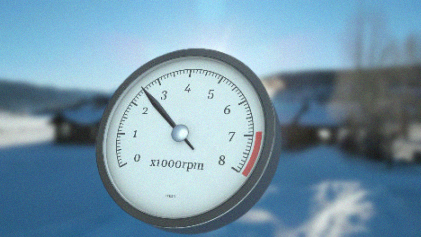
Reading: {"value": 2500, "unit": "rpm"}
